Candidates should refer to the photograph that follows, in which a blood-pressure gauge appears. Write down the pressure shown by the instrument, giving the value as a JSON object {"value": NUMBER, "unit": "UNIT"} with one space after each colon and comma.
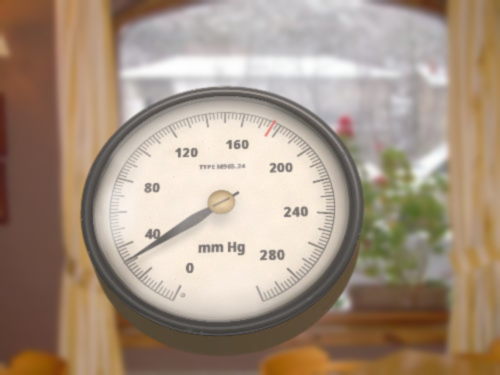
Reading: {"value": 30, "unit": "mmHg"}
